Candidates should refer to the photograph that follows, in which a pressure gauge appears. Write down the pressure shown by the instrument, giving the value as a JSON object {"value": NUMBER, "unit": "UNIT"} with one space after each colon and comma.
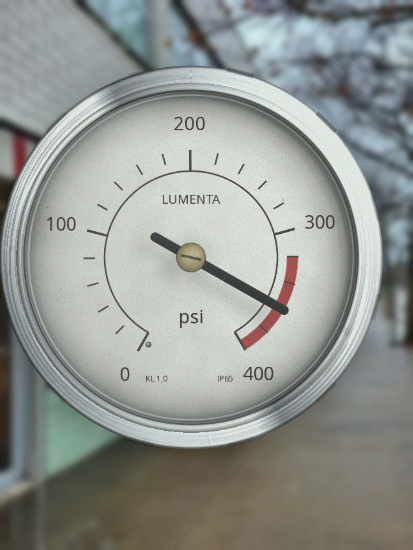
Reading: {"value": 360, "unit": "psi"}
